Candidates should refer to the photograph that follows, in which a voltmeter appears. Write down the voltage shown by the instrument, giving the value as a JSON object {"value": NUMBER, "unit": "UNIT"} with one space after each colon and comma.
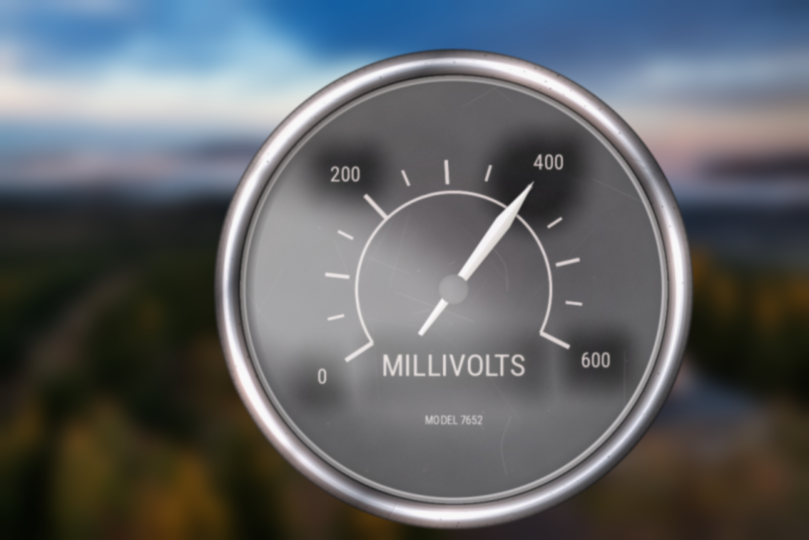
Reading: {"value": 400, "unit": "mV"}
